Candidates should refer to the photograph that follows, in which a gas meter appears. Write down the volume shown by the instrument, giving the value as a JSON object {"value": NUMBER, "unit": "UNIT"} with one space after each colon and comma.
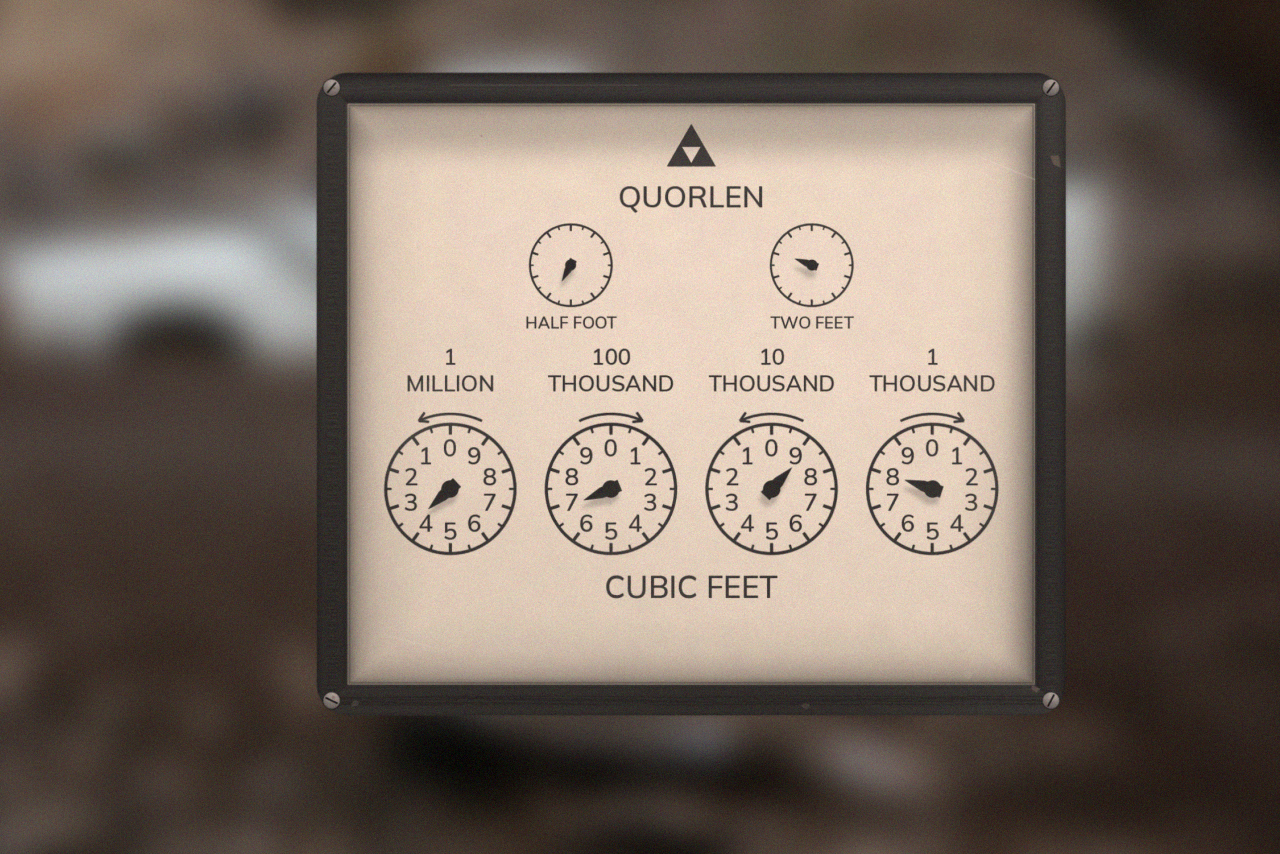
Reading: {"value": 368800, "unit": "ft³"}
